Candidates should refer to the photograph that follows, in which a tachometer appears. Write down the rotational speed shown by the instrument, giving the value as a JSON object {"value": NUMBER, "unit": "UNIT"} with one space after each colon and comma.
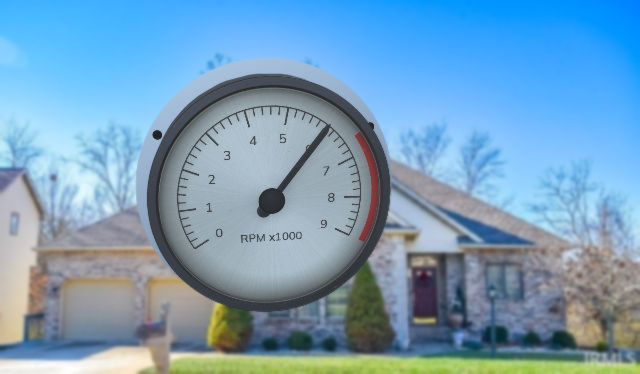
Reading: {"value": 6000, "unit": "rpm"}
